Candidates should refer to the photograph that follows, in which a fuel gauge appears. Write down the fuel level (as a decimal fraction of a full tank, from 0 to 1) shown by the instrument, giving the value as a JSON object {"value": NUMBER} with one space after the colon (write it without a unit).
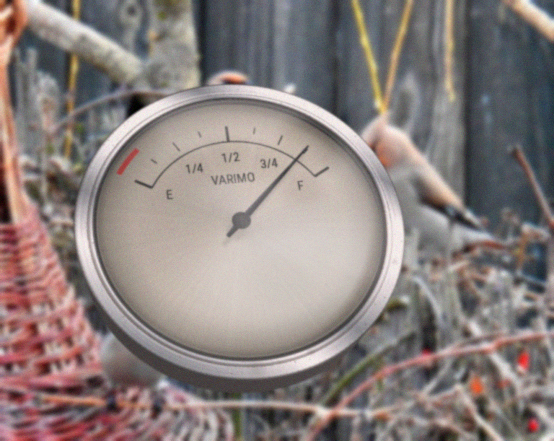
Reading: {"value": 0.875}
